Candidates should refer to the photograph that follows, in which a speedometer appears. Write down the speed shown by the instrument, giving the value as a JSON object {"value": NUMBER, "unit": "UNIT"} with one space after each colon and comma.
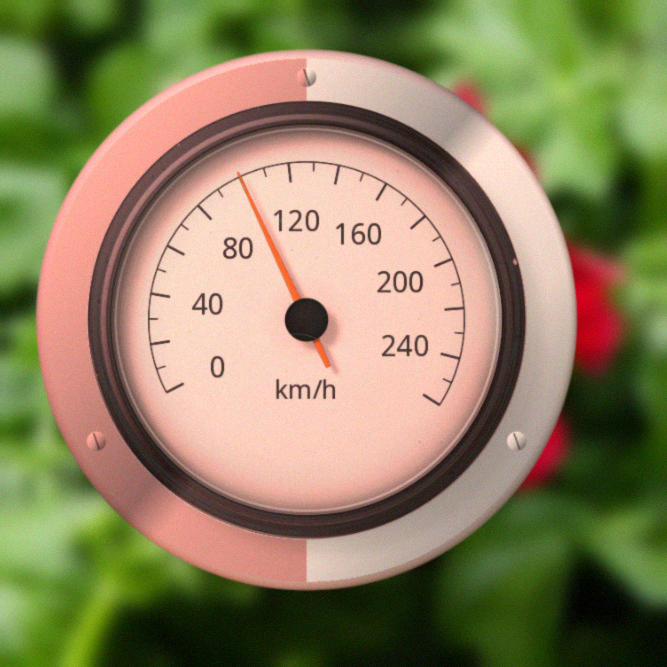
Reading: {"value": 100, "unit": "km/h"}
